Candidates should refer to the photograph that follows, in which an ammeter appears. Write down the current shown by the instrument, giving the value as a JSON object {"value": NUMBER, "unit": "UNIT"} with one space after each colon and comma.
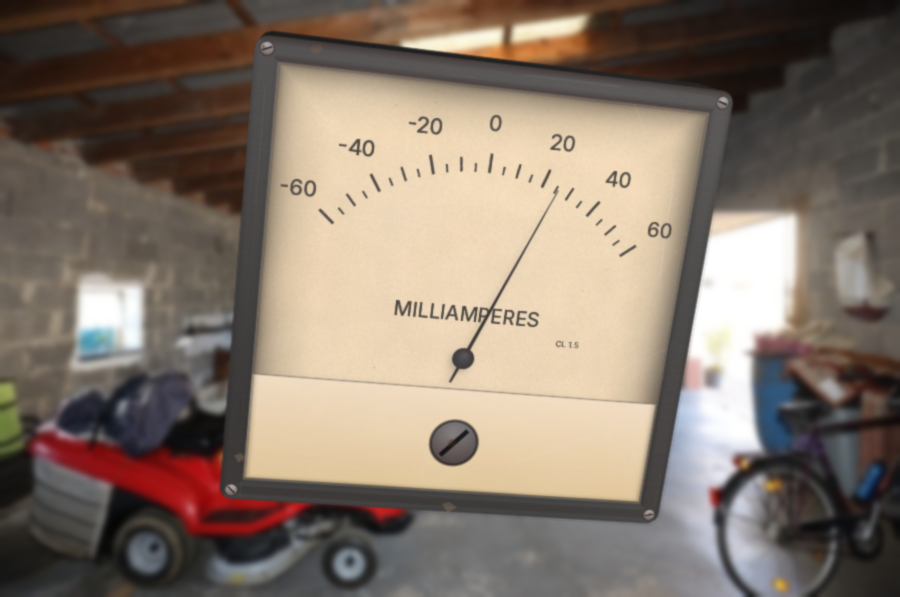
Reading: {"value": 25, "unit": "mA"}
